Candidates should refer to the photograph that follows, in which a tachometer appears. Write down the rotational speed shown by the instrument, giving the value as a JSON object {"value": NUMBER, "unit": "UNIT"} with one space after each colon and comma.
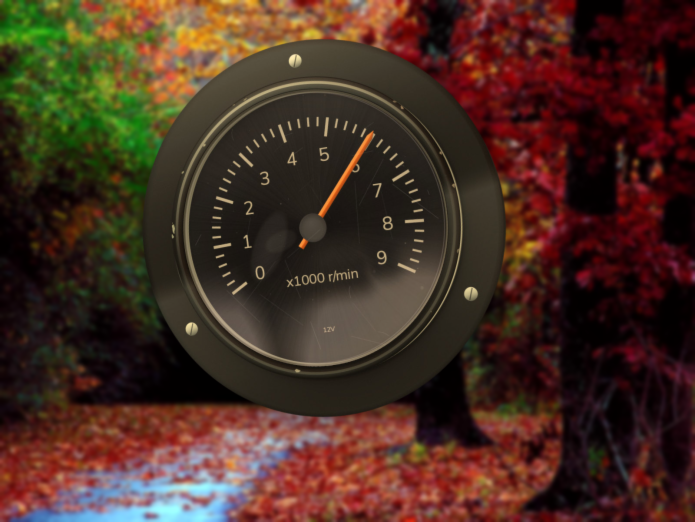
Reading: {"value": 6000, "unit": "rpm"}
